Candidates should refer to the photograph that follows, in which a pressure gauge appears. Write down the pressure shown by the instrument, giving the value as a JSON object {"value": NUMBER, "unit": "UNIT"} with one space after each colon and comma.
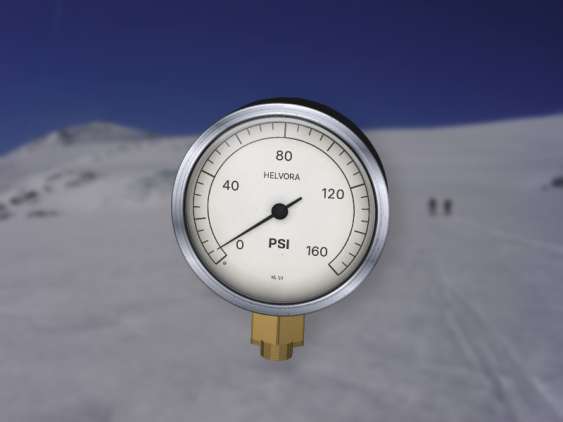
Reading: {"value": 5, "unit": "psi"}
